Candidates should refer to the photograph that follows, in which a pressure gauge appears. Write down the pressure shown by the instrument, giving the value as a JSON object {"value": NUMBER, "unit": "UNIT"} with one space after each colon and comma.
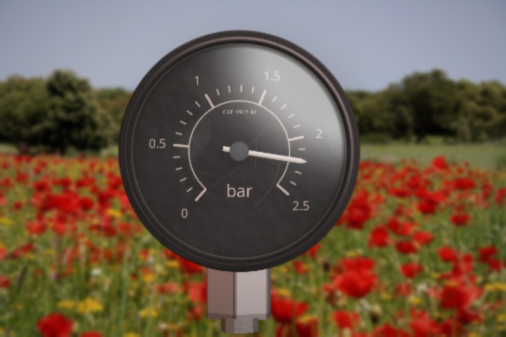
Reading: {"value": 2.2, "unit": "bar"}
